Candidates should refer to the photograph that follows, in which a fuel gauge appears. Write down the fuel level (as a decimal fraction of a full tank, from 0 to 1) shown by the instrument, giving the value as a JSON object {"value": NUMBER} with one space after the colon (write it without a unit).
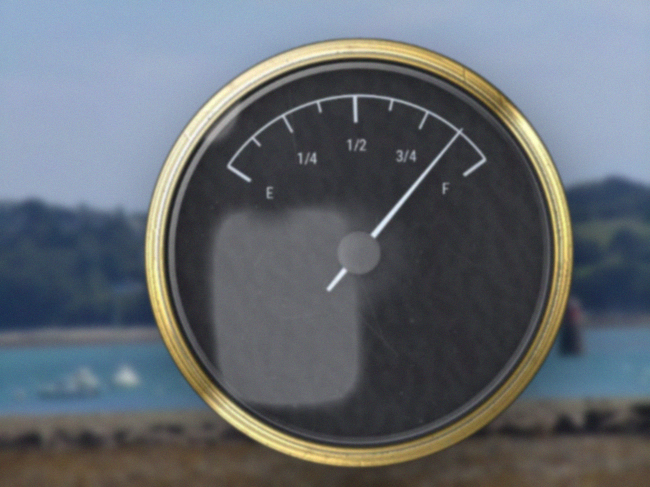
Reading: {"value": 0.875}
